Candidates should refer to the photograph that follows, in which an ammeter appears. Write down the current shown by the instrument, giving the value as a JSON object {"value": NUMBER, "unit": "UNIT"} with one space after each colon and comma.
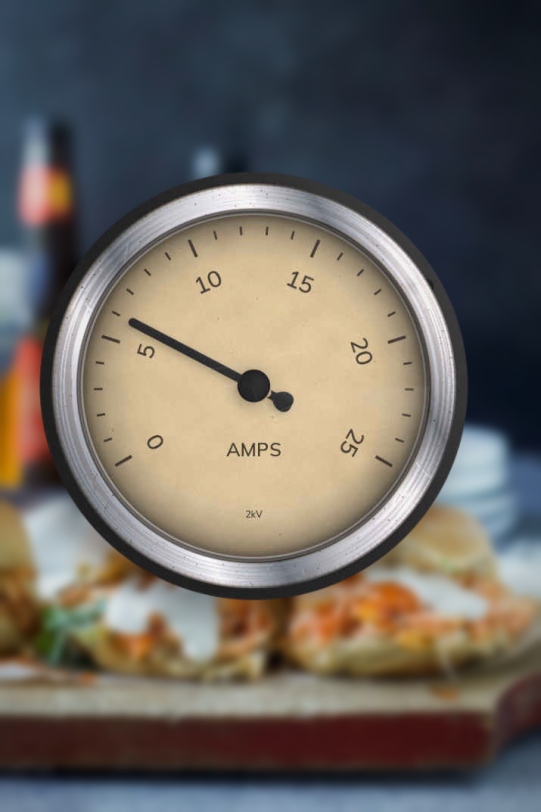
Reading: {"value": 6, "unit": "A"}
